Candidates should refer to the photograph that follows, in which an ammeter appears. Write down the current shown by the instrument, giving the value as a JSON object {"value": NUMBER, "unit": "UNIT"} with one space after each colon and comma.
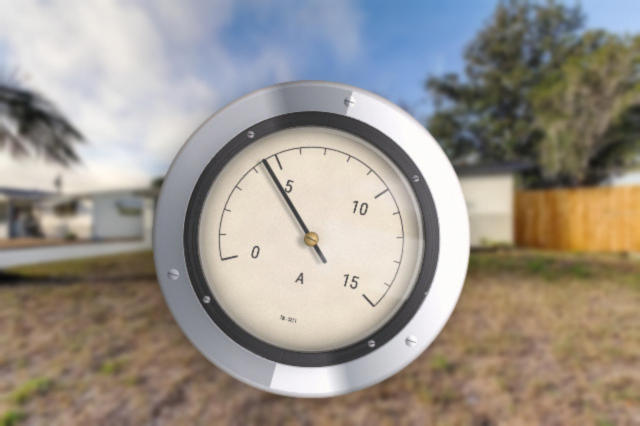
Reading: {"value": 4.5, "unit": "A"}
